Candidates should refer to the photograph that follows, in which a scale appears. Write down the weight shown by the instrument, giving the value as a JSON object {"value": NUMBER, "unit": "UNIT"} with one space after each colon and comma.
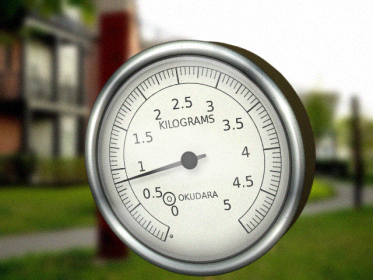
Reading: {"value": 0.85, "unit": "kg"}
